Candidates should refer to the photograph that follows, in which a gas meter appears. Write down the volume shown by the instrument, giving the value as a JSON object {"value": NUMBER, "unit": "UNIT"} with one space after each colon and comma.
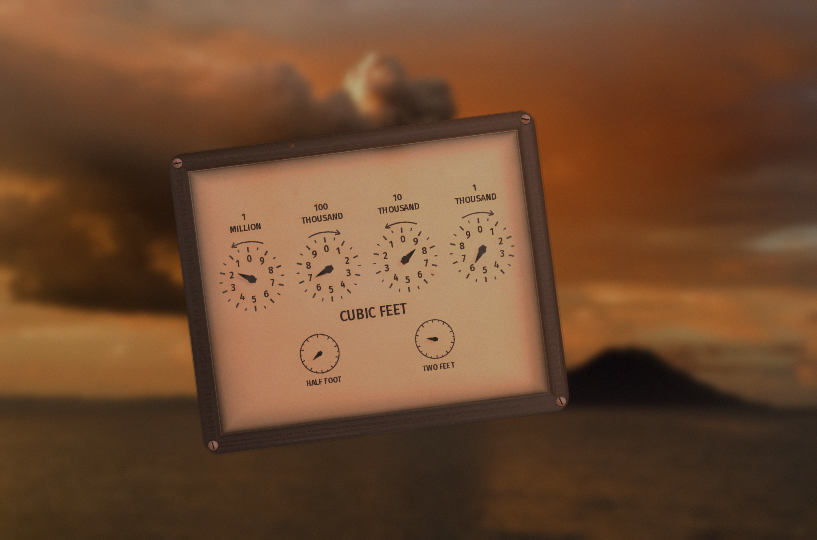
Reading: {"value": 168600, "unit": "ft³"}
